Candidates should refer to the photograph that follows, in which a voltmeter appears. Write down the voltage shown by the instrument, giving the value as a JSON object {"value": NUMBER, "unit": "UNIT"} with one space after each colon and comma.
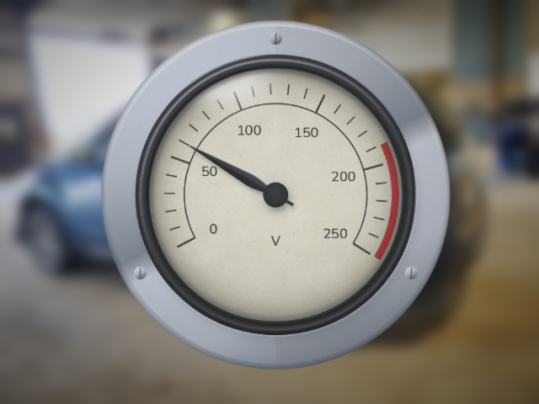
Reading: {"value": 60, "unit": "V"}
